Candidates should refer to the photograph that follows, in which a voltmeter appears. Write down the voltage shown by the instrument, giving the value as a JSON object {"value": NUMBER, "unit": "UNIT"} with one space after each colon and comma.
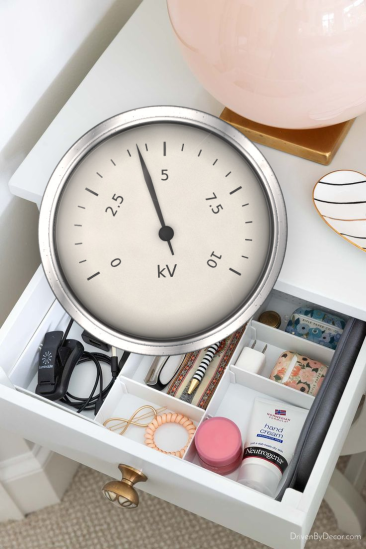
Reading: {"value": 4.25, "unit": "kV"}
